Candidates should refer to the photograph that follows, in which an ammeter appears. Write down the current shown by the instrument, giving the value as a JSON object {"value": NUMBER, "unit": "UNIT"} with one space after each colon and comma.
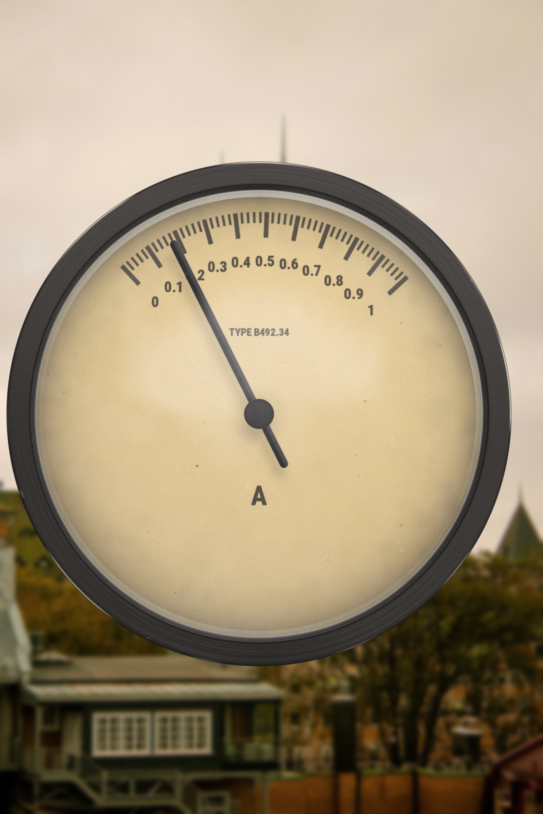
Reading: {"value": 0.18, "unit": "A"}
